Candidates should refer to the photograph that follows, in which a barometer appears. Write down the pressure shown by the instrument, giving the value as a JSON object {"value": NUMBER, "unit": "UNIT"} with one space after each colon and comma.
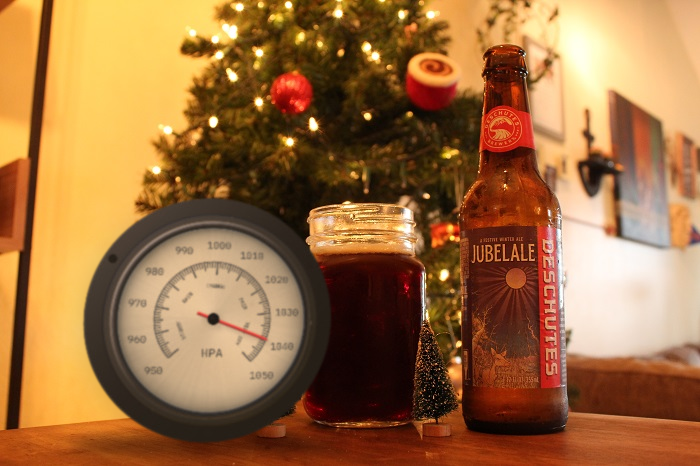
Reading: {"value": 1040, "unit": "hPa"}
